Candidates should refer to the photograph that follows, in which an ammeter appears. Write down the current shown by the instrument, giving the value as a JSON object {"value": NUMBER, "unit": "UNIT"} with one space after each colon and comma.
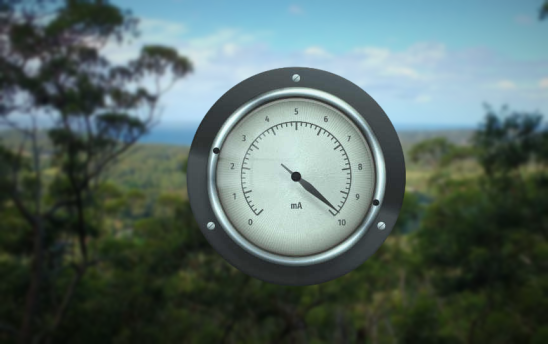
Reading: {"value": 9.8, "unit": "mA"}
